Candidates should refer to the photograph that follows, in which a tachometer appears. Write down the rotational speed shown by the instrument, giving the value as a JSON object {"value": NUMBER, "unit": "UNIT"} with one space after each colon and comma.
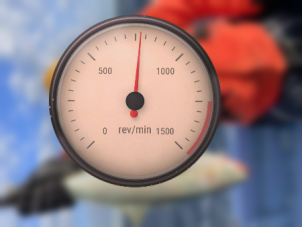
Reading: {"value": 775, "unit": "rpm"}
